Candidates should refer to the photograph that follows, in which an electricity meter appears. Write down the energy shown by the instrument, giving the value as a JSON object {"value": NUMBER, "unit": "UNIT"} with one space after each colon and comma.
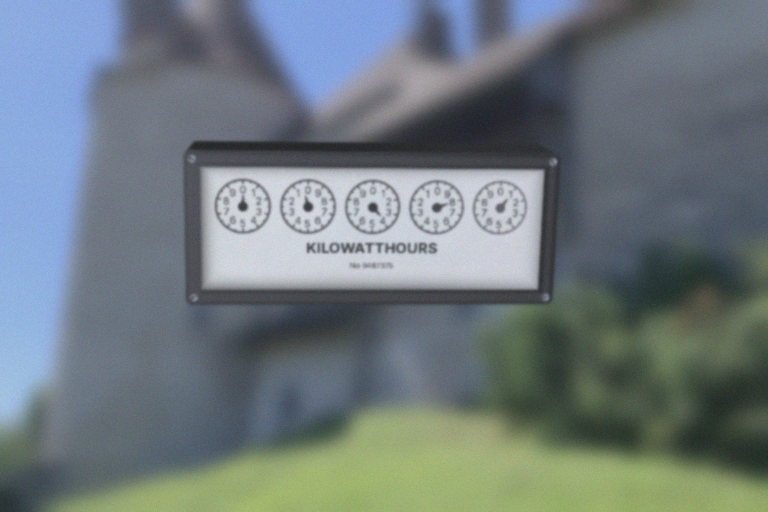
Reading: {"value": 381, "unit": "kWh"}
